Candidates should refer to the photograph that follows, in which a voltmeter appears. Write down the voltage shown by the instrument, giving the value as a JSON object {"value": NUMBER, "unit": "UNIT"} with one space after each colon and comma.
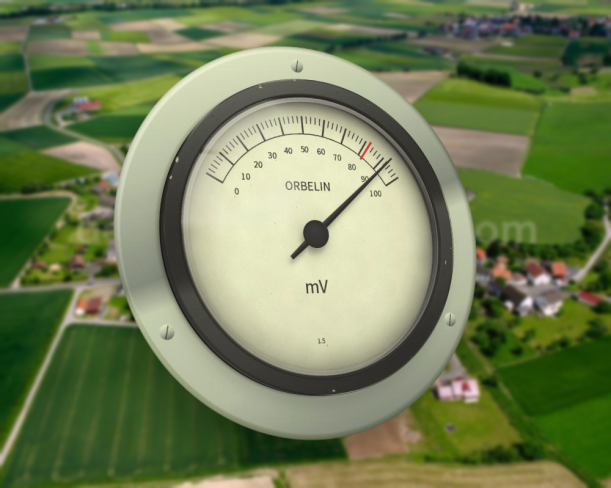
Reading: {"value": 92, "unit": "mV"}
